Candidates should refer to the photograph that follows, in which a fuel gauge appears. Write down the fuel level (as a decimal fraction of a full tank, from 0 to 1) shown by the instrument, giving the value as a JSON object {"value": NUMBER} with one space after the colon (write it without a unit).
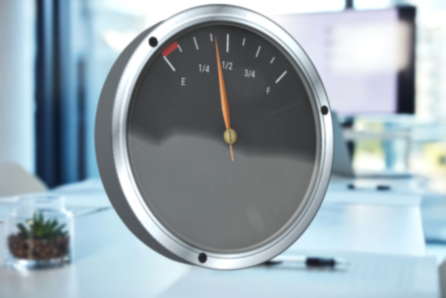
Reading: {"value": 0.375}
